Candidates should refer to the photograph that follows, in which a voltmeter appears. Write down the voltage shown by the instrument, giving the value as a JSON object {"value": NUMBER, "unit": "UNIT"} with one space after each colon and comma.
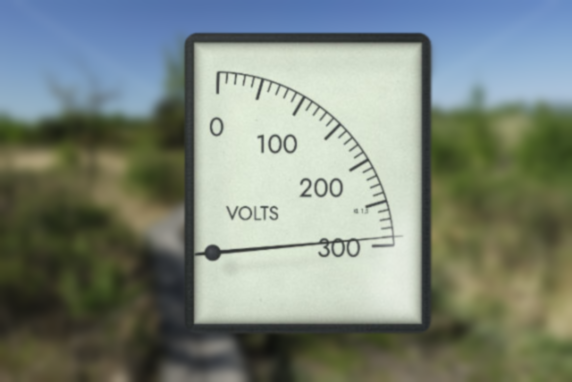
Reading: {"value": 290, "unit": "V"}
